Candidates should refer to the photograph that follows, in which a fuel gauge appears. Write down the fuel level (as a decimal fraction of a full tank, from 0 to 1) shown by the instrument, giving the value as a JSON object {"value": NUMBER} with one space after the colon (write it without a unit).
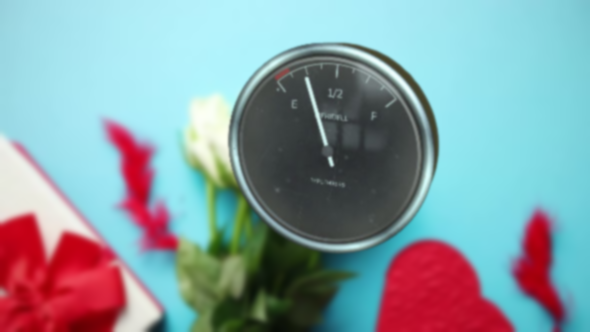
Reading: {"value": 0.25}
